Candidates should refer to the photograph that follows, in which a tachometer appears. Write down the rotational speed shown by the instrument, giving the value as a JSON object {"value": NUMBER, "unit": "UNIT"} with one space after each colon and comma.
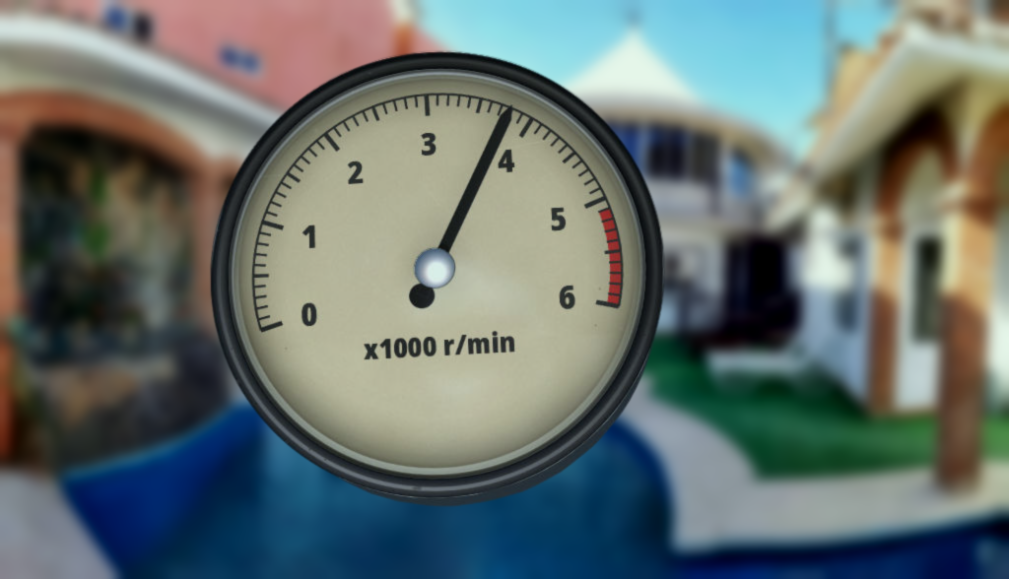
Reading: {"value": 3800, "unit": "rpm"}
